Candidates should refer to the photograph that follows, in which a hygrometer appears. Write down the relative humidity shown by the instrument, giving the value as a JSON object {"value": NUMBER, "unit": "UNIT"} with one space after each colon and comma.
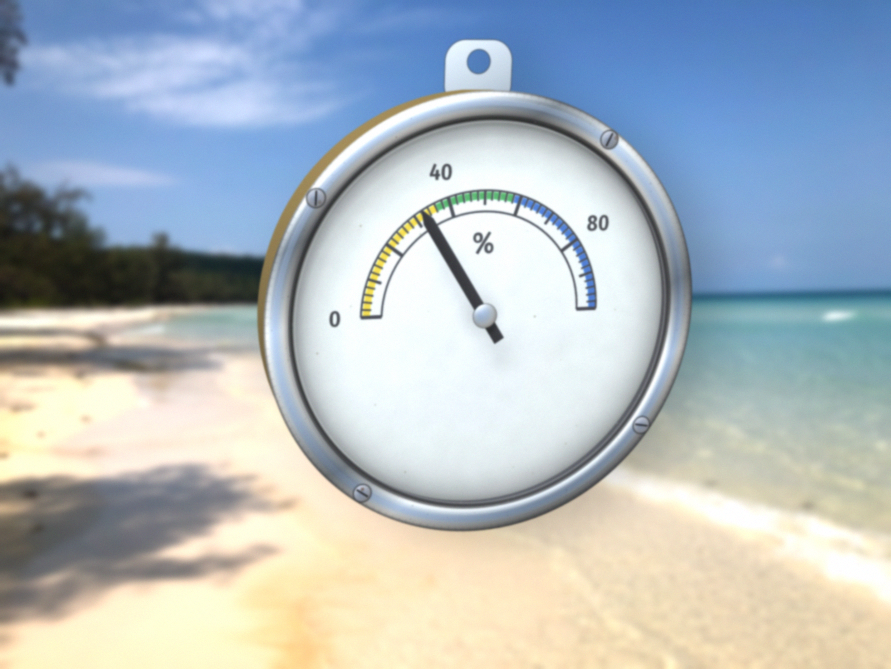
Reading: {"value": 32, "unit": "%"}
